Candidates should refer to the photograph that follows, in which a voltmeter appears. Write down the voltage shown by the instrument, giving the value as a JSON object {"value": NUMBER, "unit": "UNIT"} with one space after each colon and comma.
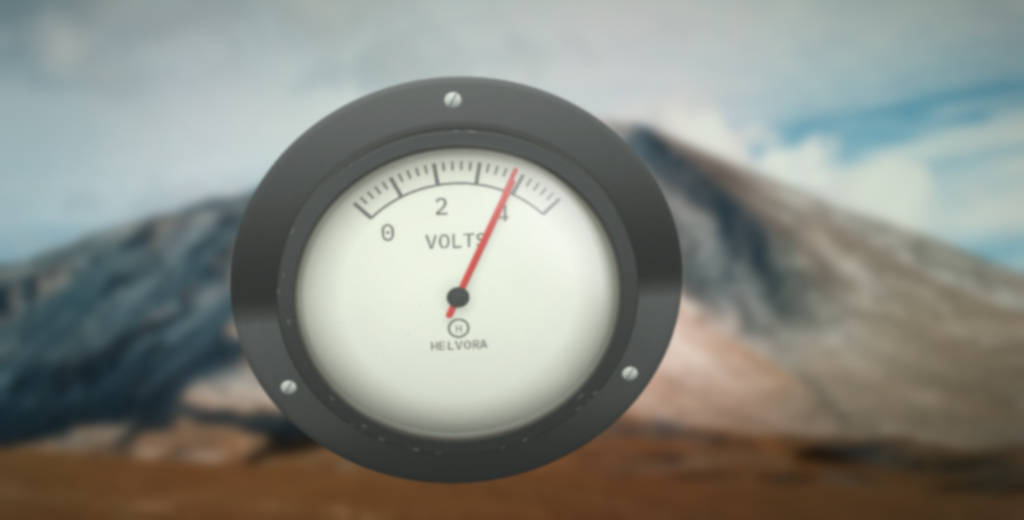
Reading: {"value": 3.8, "unit": "V"}
